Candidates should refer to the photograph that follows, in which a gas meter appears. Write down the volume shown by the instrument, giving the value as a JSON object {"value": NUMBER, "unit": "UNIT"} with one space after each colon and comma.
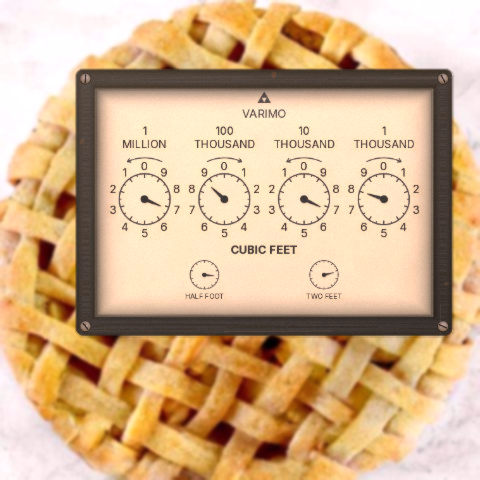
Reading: {"value": 686800, "unit": "ft³"}
